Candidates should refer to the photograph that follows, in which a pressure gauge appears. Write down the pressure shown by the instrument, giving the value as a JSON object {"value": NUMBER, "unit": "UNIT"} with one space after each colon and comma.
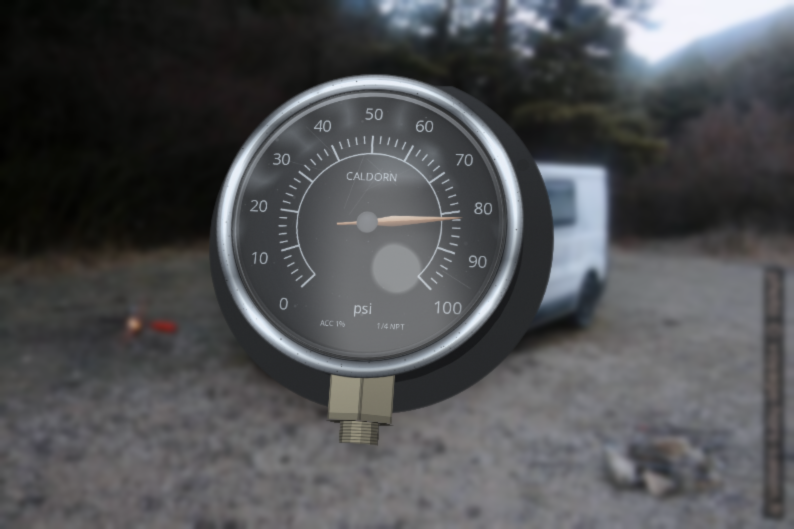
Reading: {"value": 82, "unit": "psi"}
